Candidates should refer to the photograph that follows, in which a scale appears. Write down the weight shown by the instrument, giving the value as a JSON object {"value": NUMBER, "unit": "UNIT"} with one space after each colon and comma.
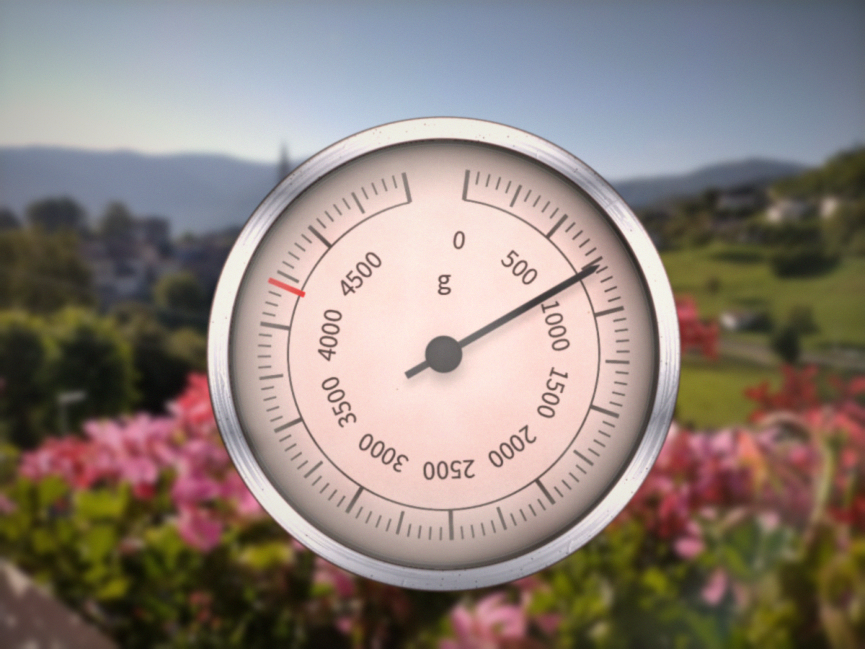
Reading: {"value": 775, "unit": "g"}
